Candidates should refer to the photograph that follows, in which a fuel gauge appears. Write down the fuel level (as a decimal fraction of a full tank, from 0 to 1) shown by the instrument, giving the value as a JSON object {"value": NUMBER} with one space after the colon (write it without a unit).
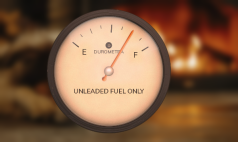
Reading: {"value": 0.75}
